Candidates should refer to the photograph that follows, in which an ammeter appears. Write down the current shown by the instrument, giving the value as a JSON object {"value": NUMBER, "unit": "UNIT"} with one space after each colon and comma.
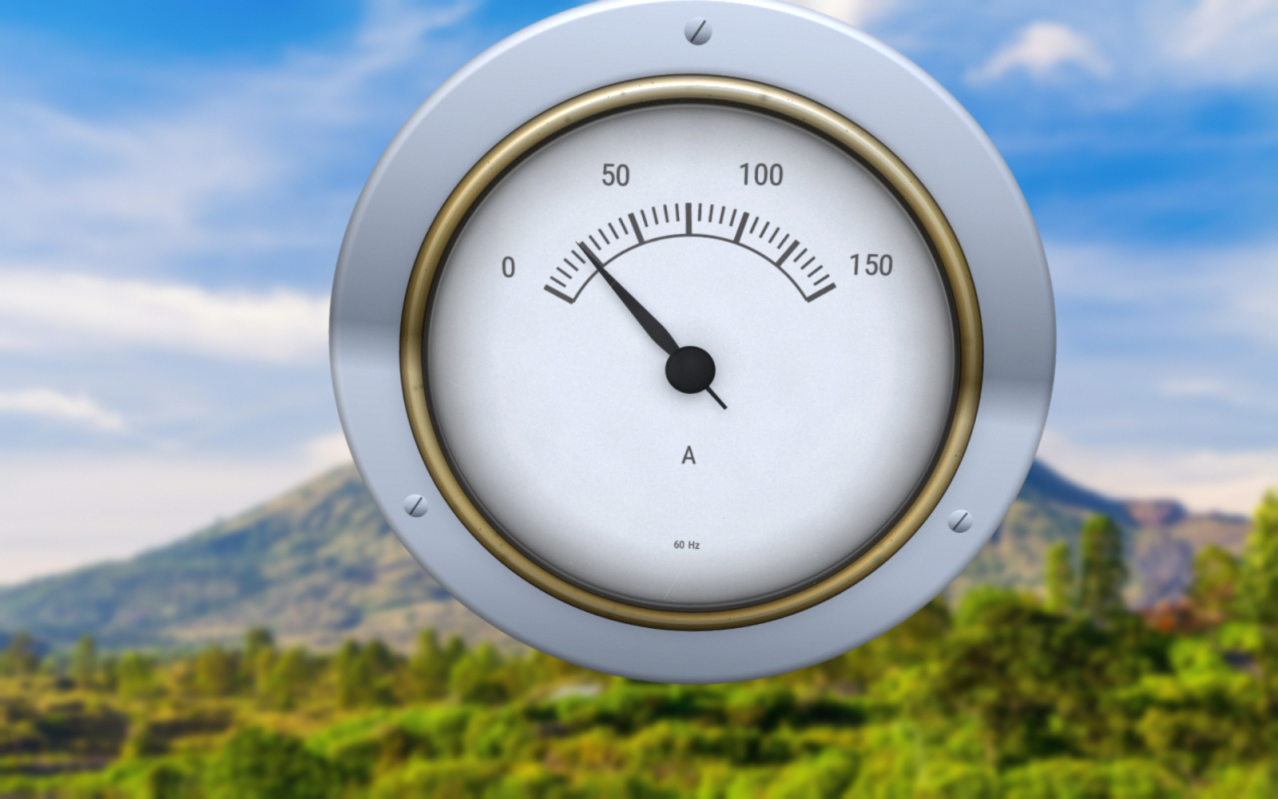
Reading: {"value": 25, "unit": "A"}
